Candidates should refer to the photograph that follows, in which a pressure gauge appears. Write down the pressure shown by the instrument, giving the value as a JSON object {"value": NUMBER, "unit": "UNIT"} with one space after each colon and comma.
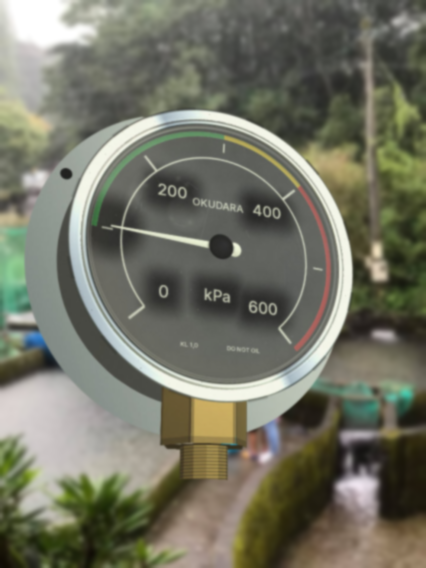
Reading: {"value": 100, "unit": "kPa"}
